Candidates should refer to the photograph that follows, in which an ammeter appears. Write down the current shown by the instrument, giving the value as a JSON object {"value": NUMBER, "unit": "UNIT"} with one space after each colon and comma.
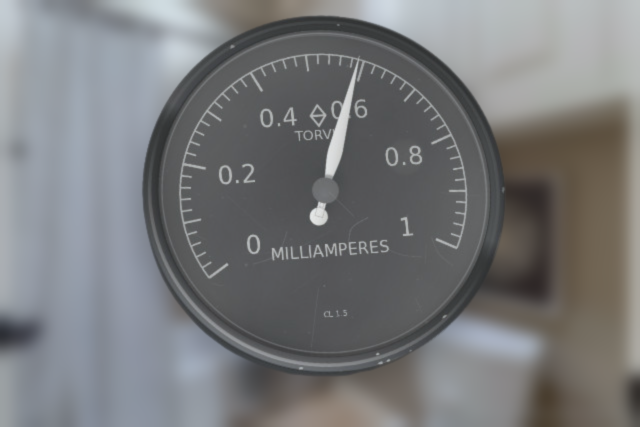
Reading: {"value": 0.59, "unit": "mA"}
